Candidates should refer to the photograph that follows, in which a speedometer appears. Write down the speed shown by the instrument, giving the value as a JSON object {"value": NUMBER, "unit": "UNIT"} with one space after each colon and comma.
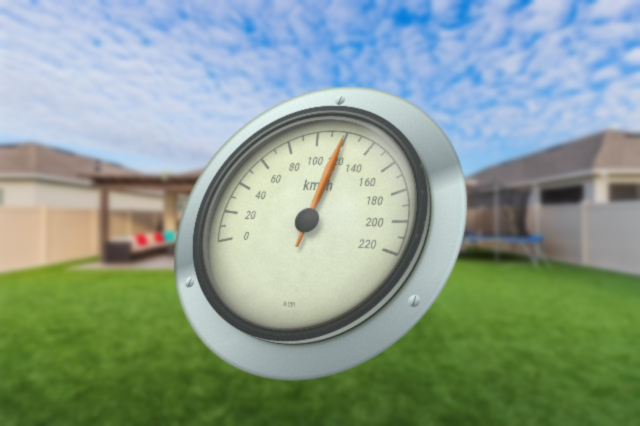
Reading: {"value": 120, "unit": "km/h"}
